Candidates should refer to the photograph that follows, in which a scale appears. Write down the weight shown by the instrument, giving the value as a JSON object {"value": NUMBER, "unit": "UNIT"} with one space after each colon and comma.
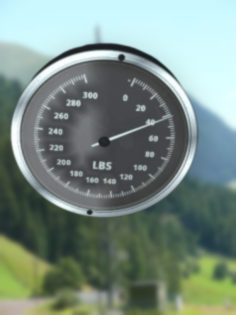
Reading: {"value": 40, "unit": "lb"}
